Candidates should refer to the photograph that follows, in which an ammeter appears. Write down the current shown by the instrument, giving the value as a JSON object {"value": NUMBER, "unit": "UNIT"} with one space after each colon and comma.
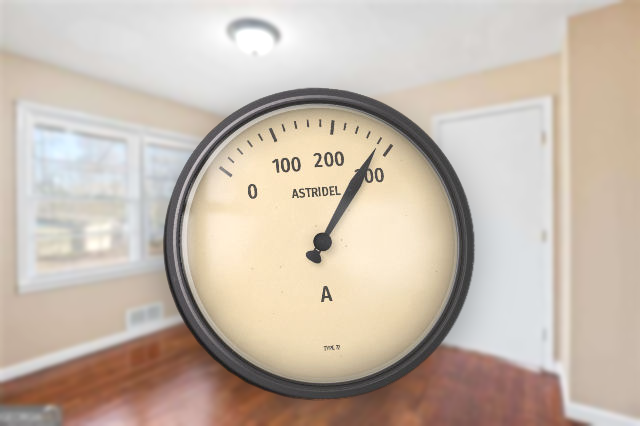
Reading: {"value": 280, "unit": "A"}
